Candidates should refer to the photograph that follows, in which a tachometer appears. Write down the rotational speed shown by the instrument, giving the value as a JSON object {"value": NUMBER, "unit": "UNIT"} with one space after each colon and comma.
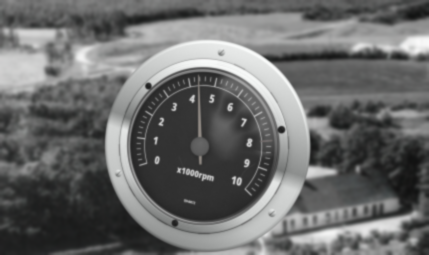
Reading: {"value": 4400, "unit": "rpm"}
